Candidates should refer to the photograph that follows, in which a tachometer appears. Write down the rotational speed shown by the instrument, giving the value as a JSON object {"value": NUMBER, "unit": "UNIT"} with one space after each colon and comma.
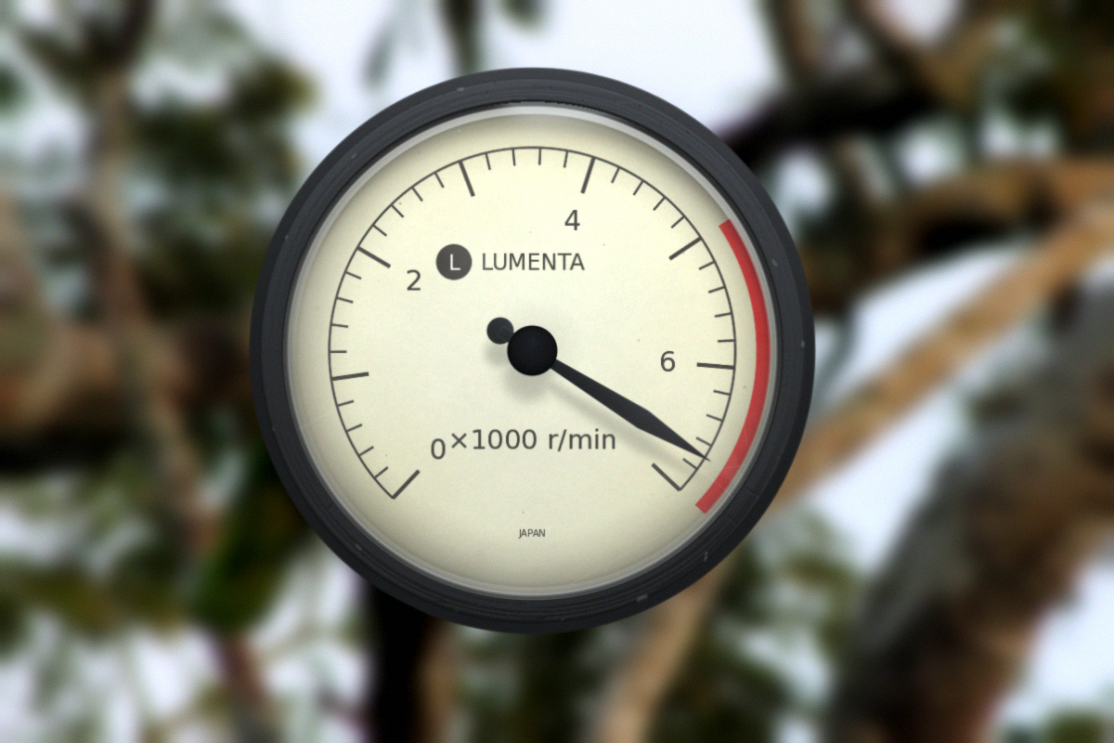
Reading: {"value": 6700, "unit": "rpm"}
